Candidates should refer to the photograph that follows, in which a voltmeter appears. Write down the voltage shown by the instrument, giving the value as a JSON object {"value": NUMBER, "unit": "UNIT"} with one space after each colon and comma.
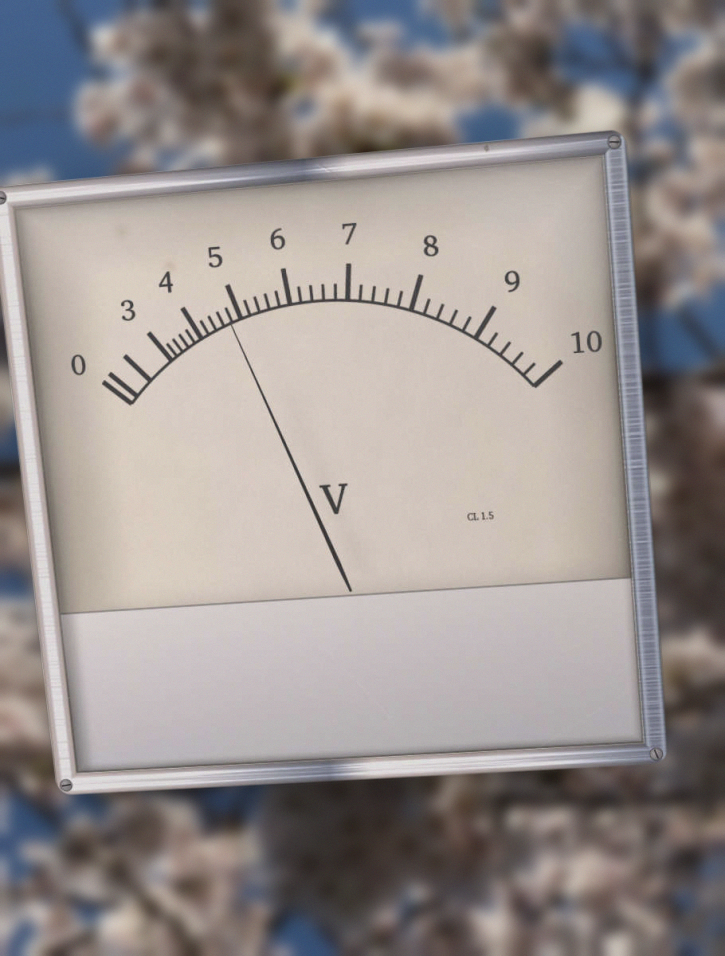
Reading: {"value": 4.8, "unit": "V"}
